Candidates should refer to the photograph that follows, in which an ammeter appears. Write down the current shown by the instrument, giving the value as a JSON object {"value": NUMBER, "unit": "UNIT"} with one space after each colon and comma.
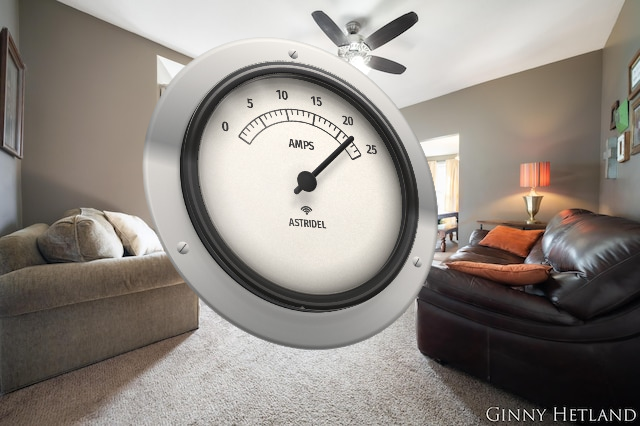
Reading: {"value": 22, "unit": "A"}
